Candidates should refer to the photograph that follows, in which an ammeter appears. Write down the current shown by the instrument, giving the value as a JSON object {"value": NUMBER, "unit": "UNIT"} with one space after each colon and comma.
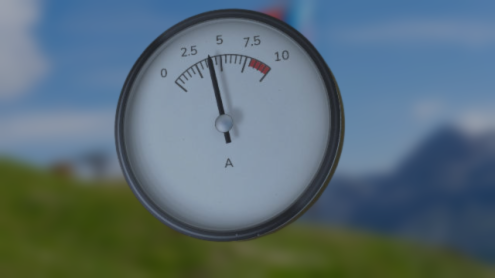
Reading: {"value": 4, "unit": "A"}
